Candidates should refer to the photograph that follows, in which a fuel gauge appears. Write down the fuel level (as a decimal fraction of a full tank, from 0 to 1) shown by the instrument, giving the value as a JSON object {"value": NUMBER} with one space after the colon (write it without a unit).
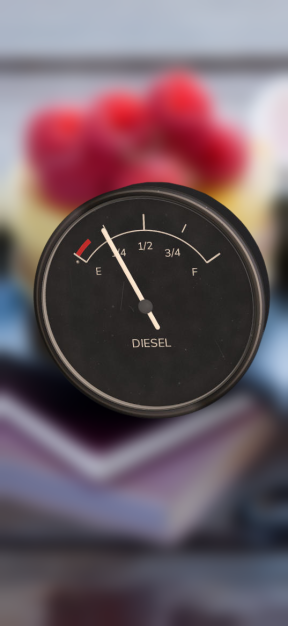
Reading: {"value": 0.25}
